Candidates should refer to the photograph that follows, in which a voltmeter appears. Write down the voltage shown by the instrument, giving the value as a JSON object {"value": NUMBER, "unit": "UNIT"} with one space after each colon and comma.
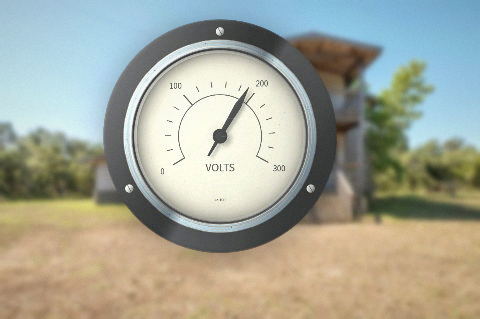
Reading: {"value": 190, "unit": "V"}
